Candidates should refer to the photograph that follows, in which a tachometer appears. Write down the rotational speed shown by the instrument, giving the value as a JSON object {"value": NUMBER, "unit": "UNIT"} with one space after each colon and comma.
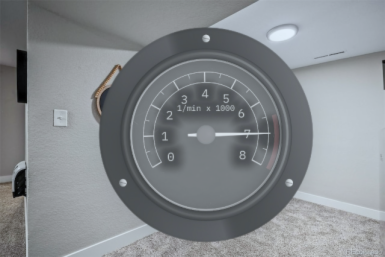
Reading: {"value": 7000, "unit": "rpm"}
